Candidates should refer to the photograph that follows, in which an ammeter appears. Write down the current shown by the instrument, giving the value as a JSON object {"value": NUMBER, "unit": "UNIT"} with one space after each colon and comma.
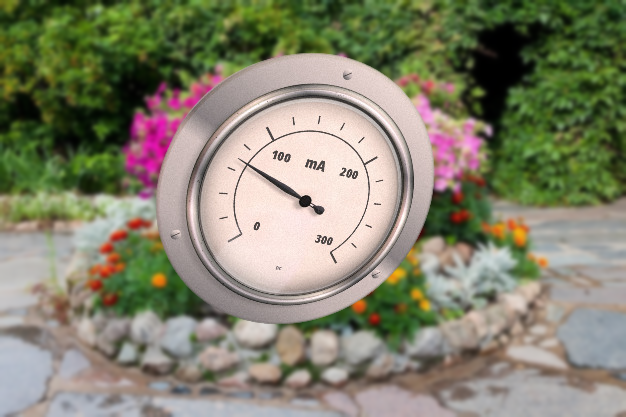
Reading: {"value": 70, "unit": "mA"}
